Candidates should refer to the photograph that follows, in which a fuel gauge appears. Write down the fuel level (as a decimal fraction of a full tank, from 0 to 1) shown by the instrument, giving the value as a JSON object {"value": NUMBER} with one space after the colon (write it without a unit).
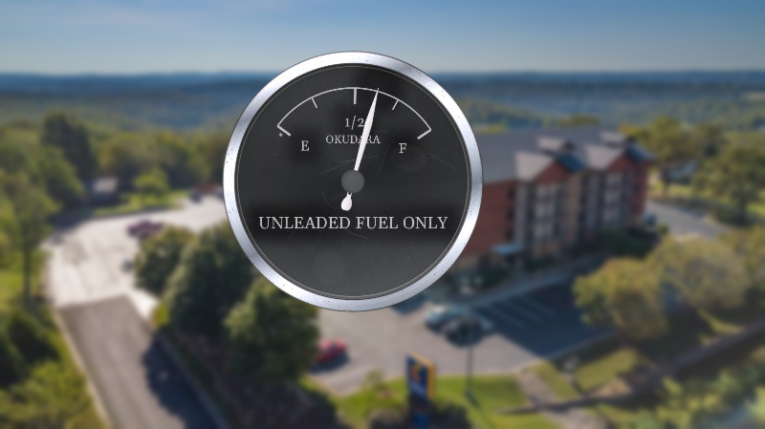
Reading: {"value": 0.625}
